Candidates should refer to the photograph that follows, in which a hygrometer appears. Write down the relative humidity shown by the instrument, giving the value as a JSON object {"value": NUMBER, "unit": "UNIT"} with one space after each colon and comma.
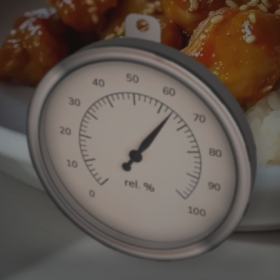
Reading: {"value": 64, "unit": "%"}
